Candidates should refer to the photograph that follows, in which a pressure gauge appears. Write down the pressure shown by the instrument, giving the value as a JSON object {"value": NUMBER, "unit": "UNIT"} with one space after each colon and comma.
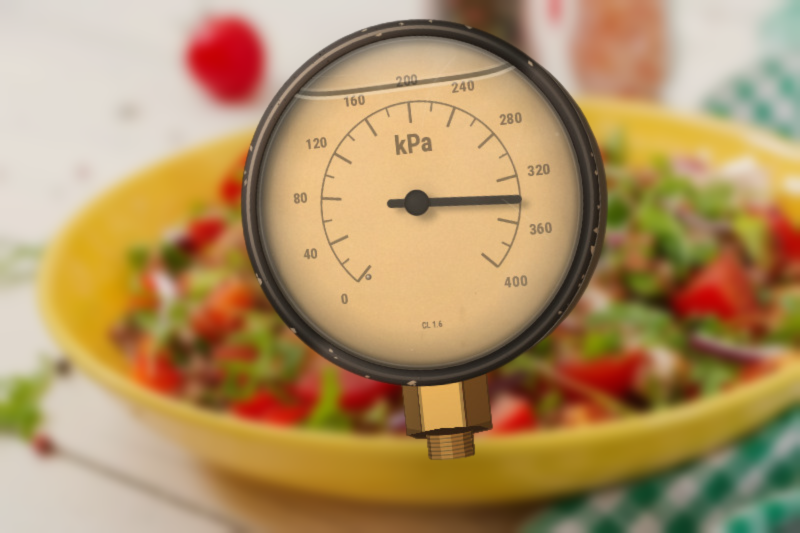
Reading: {"value": 340, "unit": "kPa"}
